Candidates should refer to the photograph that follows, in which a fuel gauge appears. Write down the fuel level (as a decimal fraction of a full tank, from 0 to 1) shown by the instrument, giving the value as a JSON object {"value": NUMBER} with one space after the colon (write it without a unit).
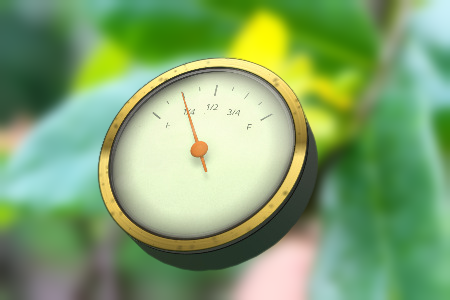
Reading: {"value": 0.25}
